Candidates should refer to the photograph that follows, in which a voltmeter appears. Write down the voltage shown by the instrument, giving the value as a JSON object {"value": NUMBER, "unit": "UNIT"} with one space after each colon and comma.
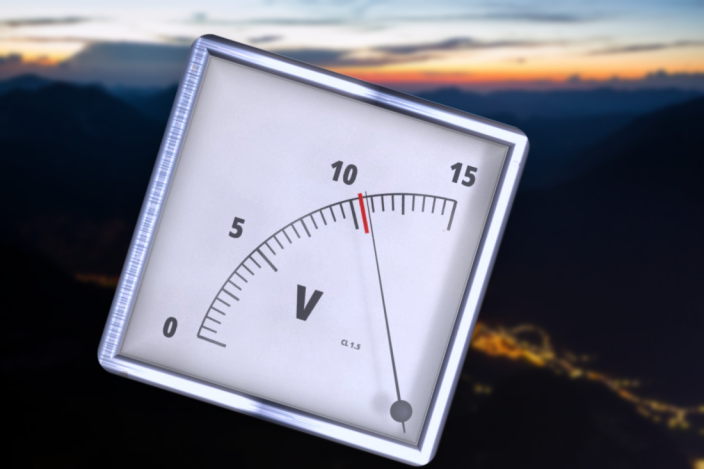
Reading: {"value": 10.75, "unit": "V"}
